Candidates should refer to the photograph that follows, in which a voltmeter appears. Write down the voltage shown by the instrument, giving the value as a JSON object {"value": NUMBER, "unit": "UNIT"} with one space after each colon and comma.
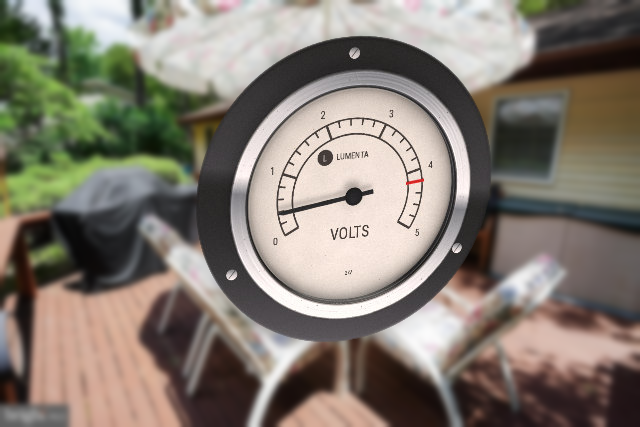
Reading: {"value": 0.4, "unit": "V"}
